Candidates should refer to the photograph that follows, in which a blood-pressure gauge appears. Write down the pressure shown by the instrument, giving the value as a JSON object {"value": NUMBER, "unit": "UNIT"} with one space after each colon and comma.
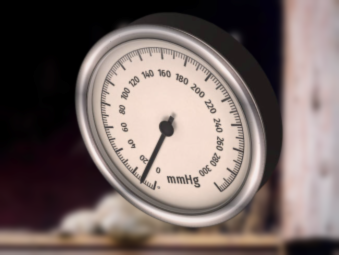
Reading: {"value": 10, "unit": "mmHg"}
